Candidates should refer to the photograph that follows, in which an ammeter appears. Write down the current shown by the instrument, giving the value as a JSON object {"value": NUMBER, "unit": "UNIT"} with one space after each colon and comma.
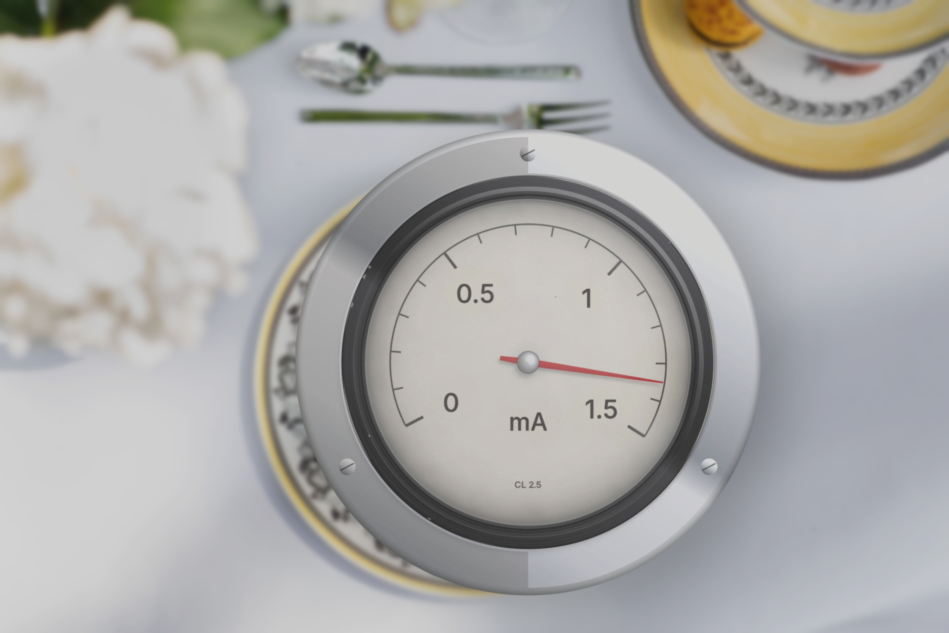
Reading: {"value": 1.35, "unit": "mA"}
